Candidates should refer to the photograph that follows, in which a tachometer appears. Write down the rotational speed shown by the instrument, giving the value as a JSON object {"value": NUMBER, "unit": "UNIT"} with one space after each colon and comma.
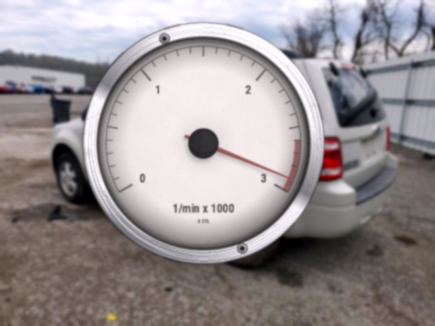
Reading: {"value": 2900, "unit": "rpm"}
